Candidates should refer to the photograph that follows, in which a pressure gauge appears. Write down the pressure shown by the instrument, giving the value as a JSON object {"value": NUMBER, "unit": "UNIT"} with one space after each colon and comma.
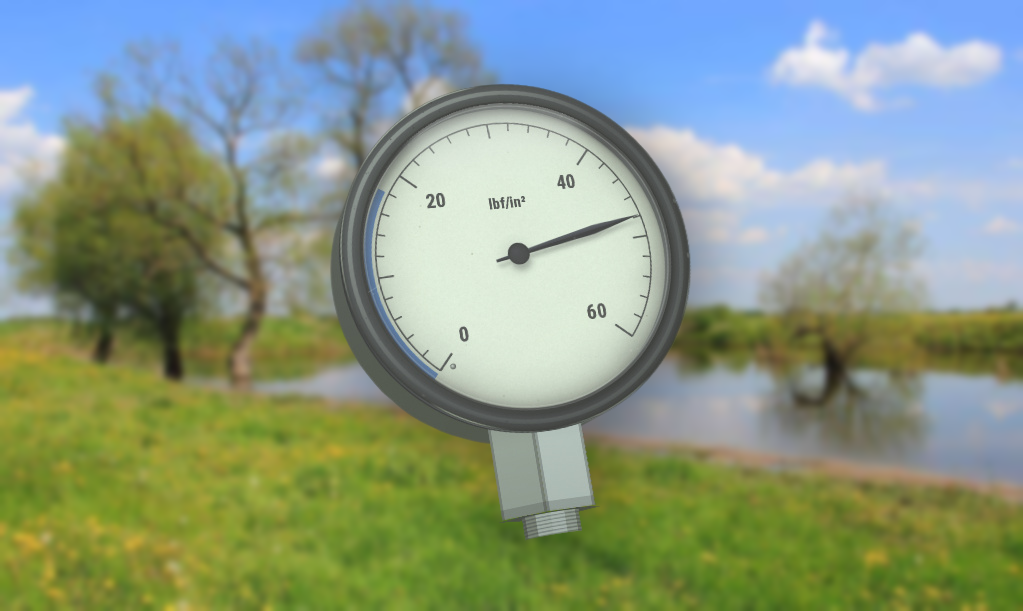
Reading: {"value": 48, "unit": "psi"}
